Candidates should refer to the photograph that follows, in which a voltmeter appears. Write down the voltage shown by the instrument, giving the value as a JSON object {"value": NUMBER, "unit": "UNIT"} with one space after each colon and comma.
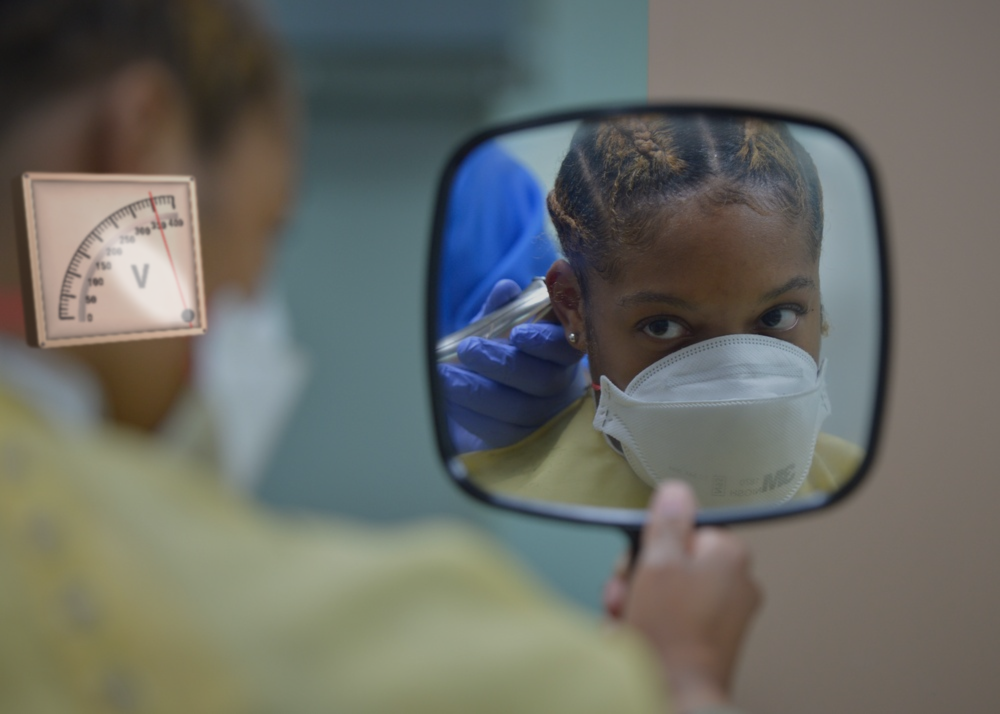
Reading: {"value": 350, "unit": "V"}
